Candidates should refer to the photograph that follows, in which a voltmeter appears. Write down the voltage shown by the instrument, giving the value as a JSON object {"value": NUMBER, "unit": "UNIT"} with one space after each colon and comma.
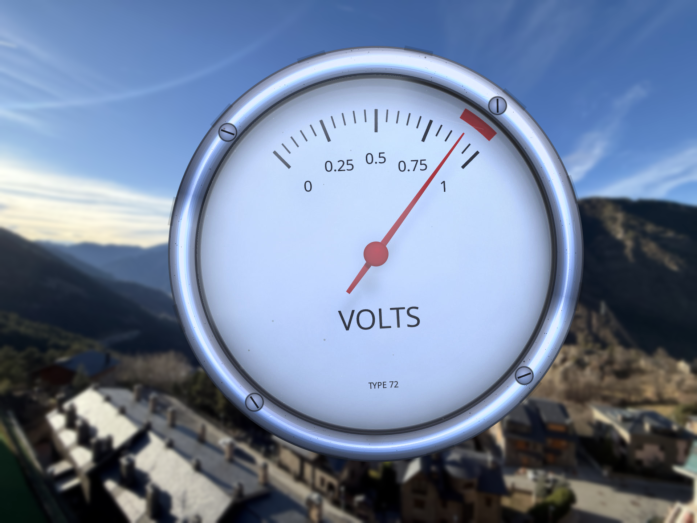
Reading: {"value": 0.9, "unit": "V"}
